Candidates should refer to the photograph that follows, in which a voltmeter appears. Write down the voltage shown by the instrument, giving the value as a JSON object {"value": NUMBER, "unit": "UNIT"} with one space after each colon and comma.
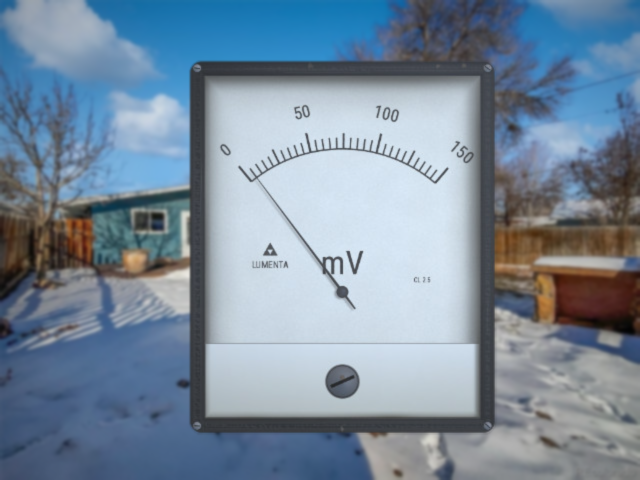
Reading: {"value": 5, "unit": "mV"}
